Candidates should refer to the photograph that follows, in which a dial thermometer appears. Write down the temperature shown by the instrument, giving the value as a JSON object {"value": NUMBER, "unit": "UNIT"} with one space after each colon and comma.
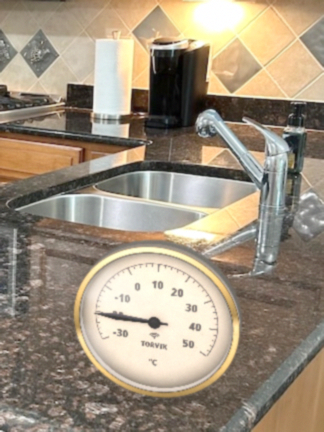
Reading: {"value": -20, "unit": "°C"}
